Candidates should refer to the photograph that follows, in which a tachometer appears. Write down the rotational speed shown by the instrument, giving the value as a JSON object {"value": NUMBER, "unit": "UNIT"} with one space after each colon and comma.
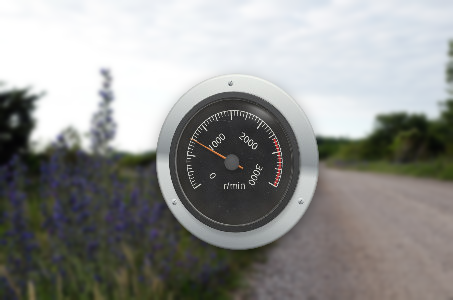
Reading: {"value": 750, "unit": "rpm"}
